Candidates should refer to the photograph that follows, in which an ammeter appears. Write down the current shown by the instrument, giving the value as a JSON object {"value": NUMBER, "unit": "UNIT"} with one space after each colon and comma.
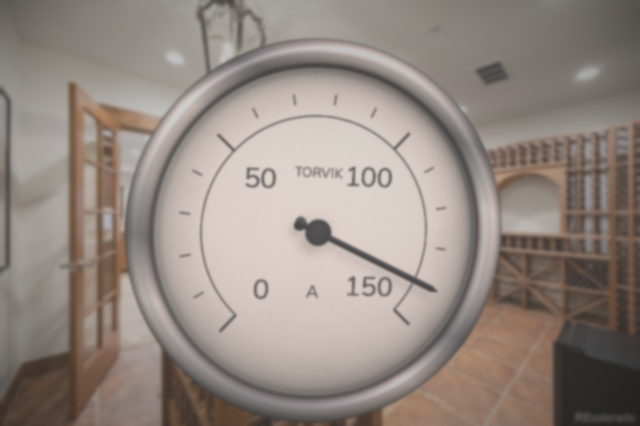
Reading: {"value": 140, "unit": "A"}
